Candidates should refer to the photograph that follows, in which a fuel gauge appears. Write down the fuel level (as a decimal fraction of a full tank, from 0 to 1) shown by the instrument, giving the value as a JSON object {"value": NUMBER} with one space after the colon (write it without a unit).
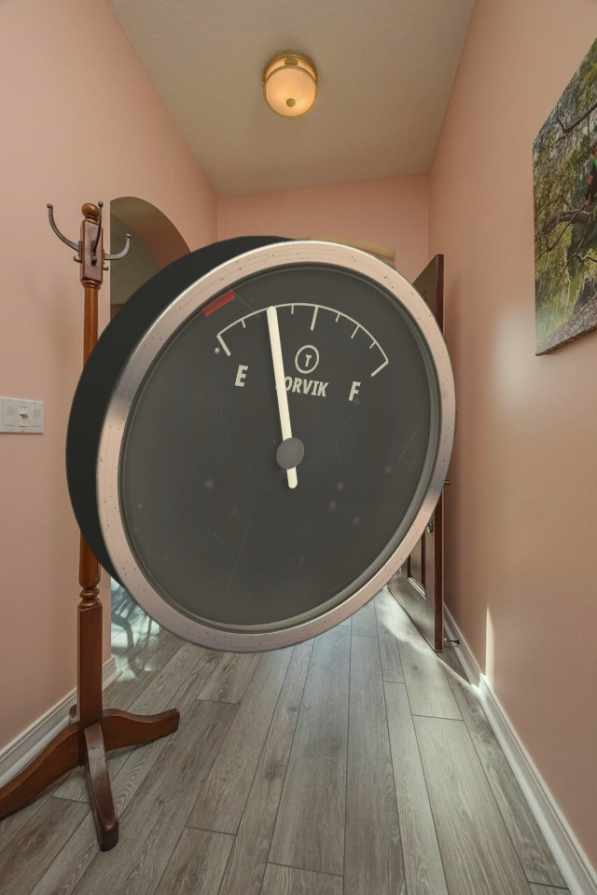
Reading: {"value": 0.25}
